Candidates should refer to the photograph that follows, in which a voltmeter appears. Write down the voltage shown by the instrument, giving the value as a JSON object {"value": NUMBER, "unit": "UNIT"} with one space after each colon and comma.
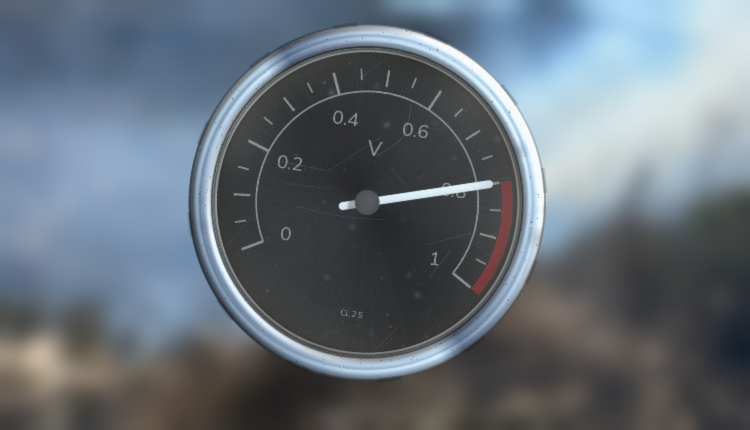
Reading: {"value": 0.8, "unit": "V"}
